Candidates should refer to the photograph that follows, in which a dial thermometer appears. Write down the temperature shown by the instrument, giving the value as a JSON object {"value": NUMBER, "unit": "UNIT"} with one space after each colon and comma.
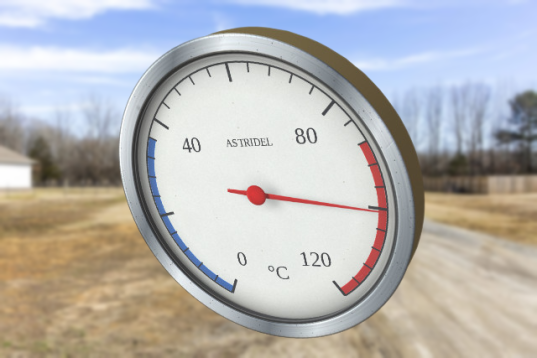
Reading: {"value": 100, "unit": "°C"}
